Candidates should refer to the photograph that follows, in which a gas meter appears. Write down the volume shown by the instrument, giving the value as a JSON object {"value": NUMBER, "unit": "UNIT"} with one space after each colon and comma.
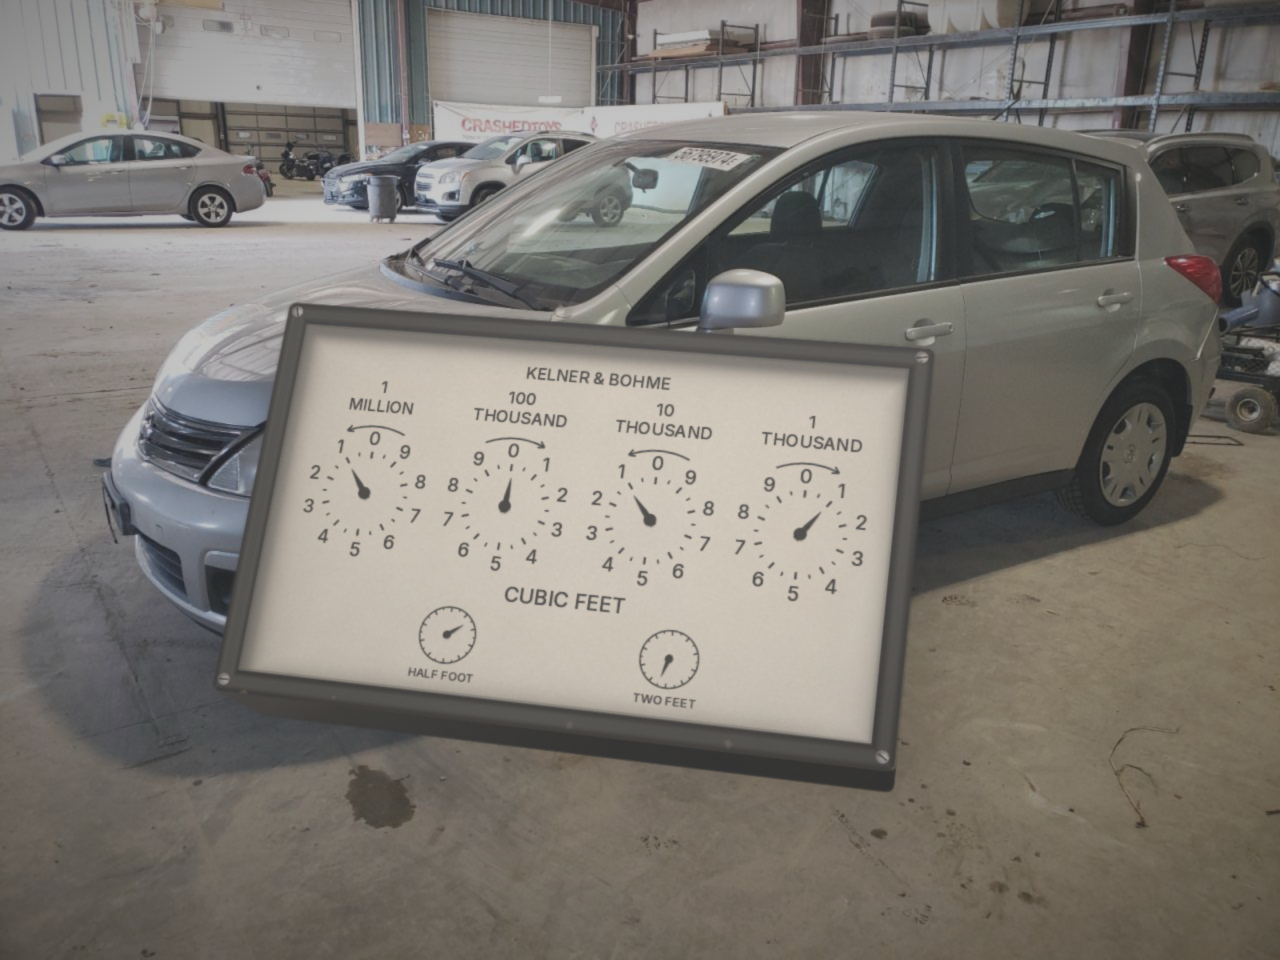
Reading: {"value": 101100, "unit": "ft³"}
